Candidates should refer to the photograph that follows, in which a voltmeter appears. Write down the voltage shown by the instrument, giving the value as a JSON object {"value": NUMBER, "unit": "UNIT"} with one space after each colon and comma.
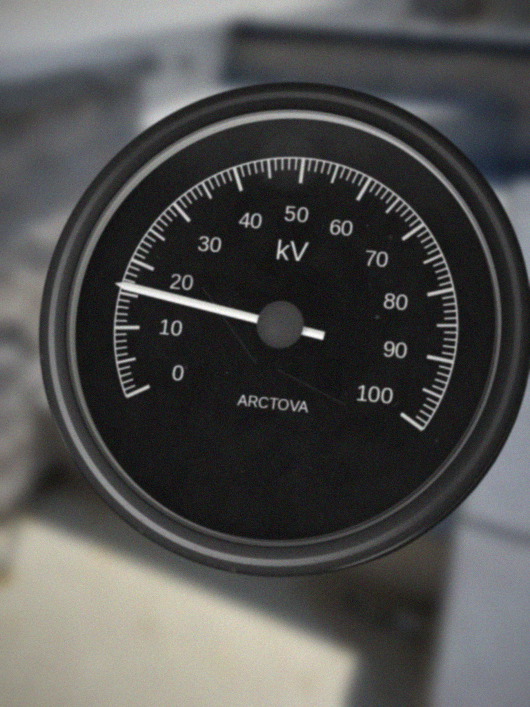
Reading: {"value": 16, "unit": "kV"}
